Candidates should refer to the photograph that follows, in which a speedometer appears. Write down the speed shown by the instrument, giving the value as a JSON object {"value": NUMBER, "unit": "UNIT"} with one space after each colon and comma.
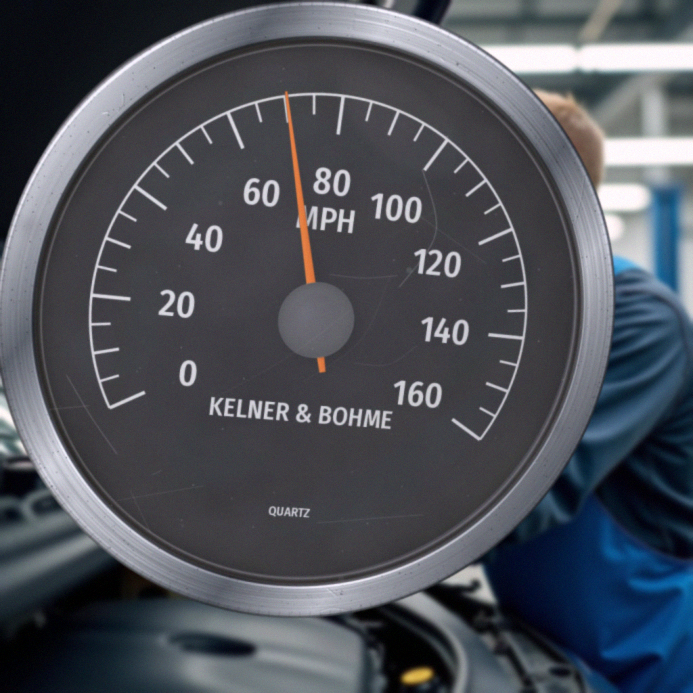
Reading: {"value": 70, "unit": "mph"}
